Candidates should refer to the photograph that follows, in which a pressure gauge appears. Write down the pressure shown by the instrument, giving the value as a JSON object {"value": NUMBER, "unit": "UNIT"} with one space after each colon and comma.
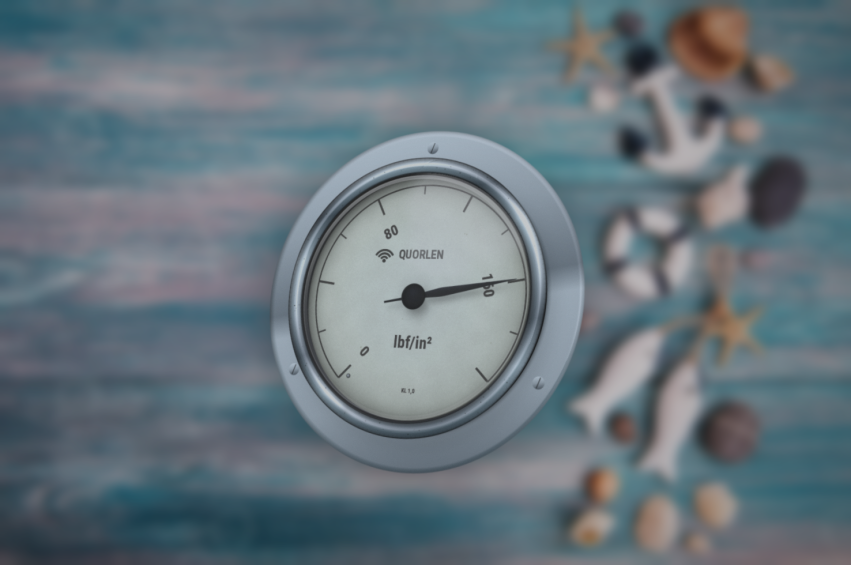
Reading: {"value": 160, "unit": "psi"}
